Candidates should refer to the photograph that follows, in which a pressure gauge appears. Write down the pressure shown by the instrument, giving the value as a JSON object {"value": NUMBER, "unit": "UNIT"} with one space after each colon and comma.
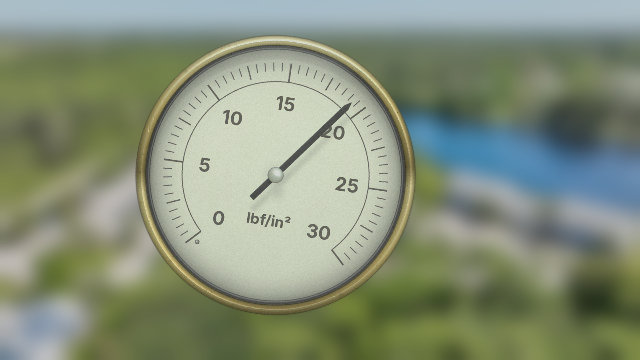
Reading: {"value": 19.25, "unit": "psi"}
